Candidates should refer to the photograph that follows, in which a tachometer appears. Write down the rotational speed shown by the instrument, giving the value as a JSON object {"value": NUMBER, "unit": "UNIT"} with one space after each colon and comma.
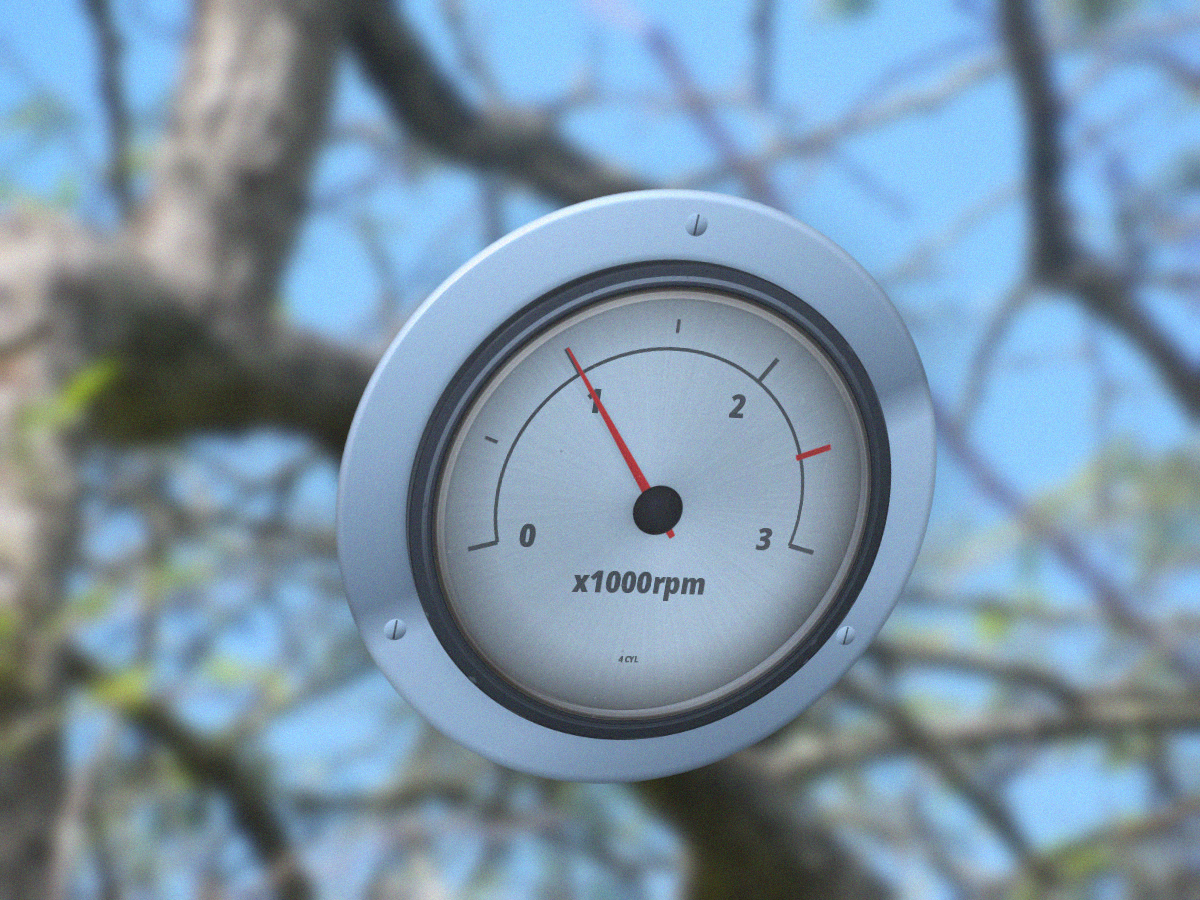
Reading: {"value": 1000, "unit": "rpm"}
